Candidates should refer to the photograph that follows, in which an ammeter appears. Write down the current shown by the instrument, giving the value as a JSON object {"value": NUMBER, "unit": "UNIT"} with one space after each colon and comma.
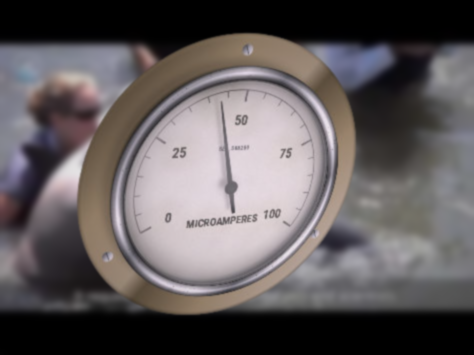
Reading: {"value": 42.5, "unit": "µA"}
